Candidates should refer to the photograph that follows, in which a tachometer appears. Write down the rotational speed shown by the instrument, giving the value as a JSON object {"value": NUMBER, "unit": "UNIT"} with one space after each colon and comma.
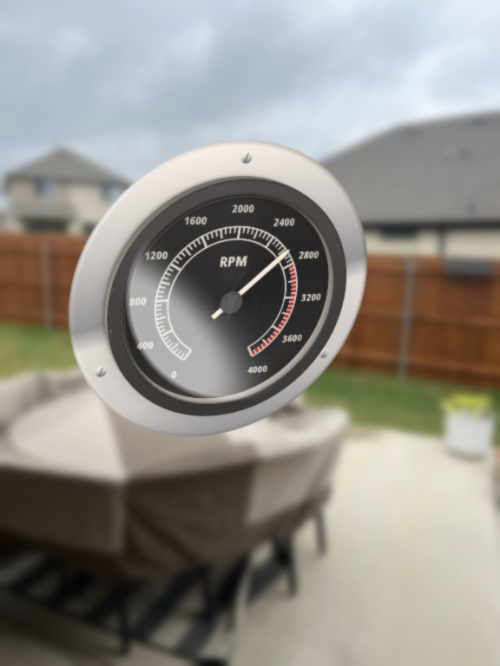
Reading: {"value": 2600, "unit": "rpm"}
